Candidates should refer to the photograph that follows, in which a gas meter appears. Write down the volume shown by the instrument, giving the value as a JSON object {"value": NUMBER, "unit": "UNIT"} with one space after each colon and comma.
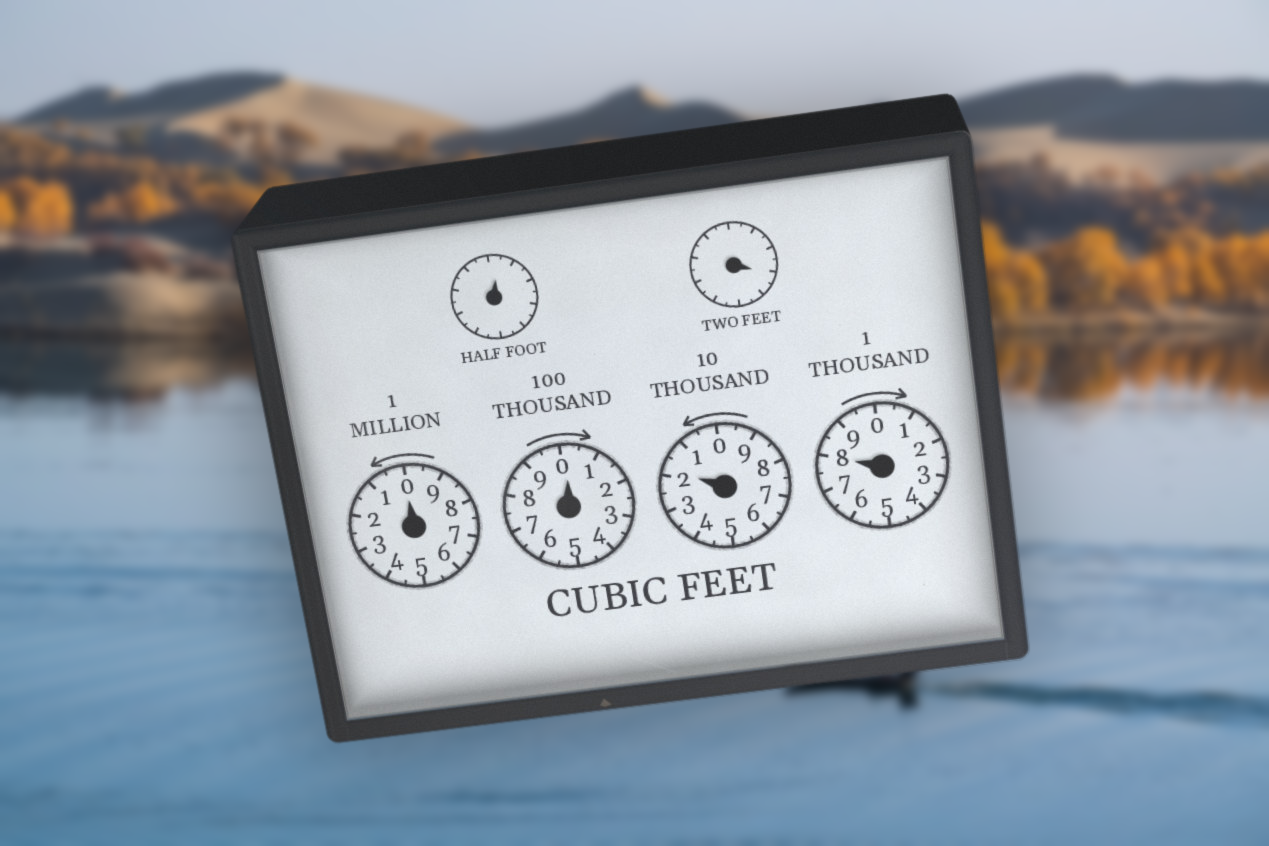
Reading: {"value": 1800, "unit": "ft³"}
